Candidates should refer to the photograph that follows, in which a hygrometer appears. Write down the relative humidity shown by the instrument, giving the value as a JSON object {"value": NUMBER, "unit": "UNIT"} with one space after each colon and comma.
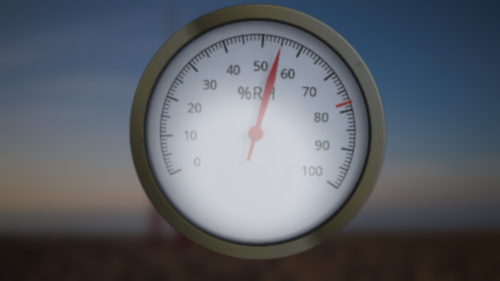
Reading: {"value": 55, "unit": "%"}
